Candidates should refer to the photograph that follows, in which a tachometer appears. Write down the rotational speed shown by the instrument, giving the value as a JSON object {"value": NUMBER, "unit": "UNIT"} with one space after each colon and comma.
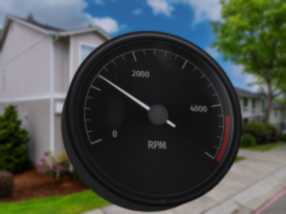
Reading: {"value": 1200, "unit": "rpm"}
